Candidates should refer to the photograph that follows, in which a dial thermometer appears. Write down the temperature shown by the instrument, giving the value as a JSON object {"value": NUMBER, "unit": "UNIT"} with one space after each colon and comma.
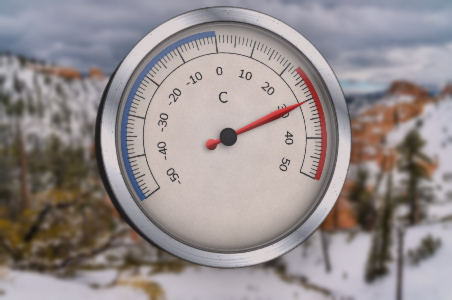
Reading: {"value": 30, "unit": "°C"}
